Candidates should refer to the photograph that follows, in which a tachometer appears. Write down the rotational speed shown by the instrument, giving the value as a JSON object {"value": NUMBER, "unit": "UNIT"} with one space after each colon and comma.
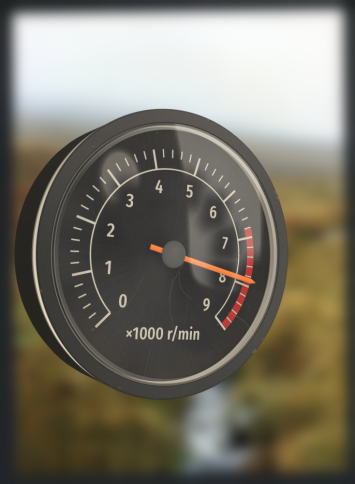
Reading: {"value": 7900, "unit": "rpm"}
